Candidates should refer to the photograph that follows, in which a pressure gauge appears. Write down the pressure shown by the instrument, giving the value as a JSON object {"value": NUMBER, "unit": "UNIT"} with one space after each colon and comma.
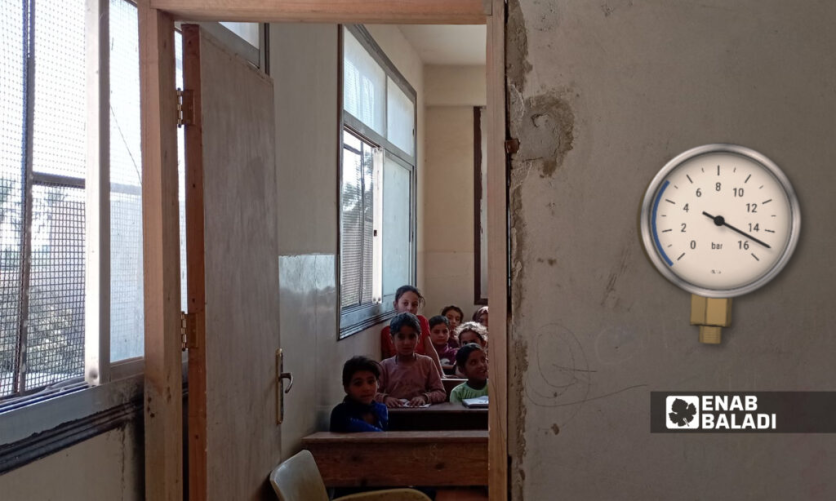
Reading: {"value": 15, "unit": "bar"}
